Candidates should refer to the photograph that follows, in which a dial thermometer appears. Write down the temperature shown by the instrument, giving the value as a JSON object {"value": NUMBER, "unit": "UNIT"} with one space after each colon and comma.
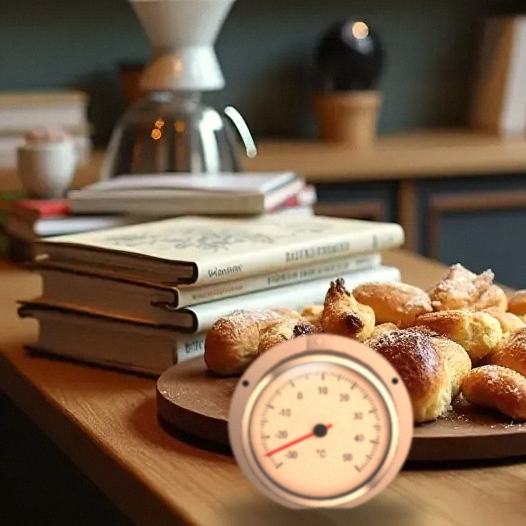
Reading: {"value": -25, "unit": "°C"}
